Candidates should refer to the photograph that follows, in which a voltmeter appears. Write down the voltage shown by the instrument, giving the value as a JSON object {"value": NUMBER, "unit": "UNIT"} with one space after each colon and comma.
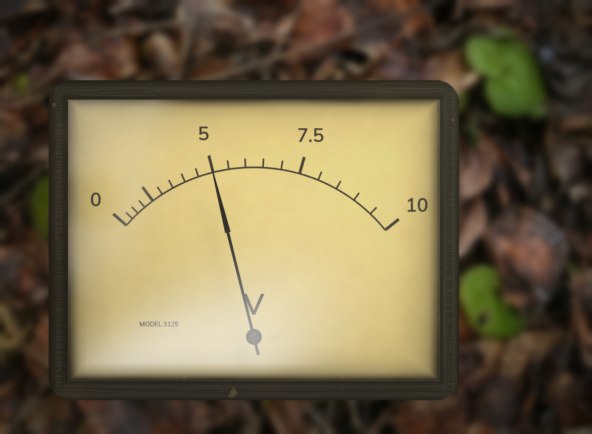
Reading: {"value": 5, "unit": "V"}
